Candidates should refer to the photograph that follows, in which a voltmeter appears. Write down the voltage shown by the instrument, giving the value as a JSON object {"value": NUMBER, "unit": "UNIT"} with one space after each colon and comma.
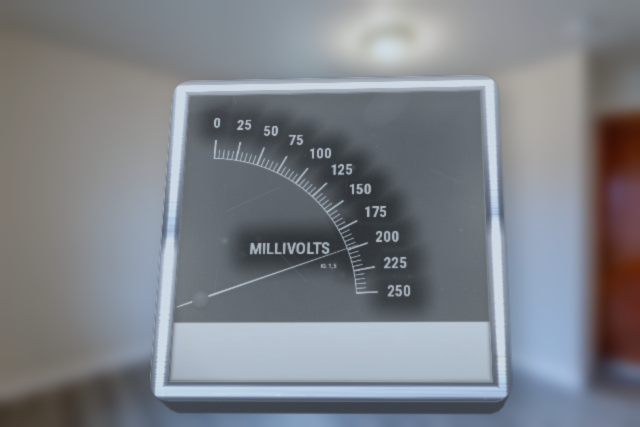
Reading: {"value": 200, "unit": "mV"}
